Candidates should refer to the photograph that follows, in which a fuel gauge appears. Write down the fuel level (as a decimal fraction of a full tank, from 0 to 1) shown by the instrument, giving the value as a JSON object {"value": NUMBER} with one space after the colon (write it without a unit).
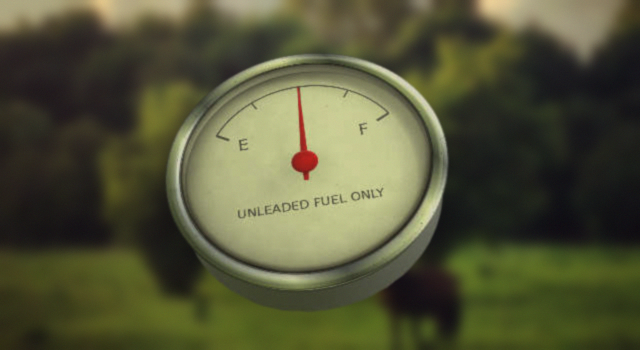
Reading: {"value": 0.5}
